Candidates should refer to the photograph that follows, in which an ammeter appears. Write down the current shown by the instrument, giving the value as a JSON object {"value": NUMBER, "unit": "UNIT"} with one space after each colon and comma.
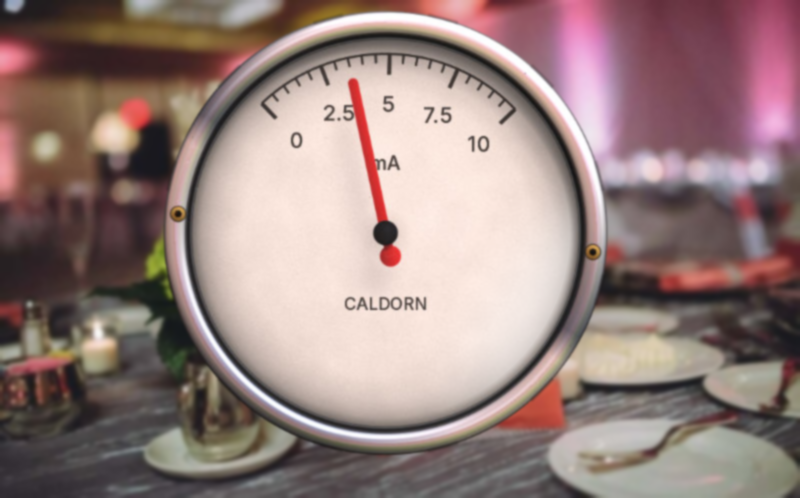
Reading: {"value": 3.5, "unit": "mA"}
